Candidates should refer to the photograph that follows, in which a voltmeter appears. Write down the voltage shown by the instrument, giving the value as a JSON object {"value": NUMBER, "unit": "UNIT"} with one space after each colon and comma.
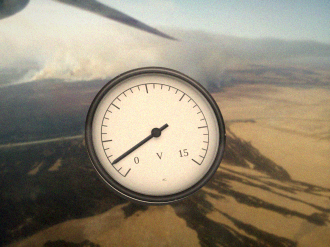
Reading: {"value": 1, "unit": "V"}
